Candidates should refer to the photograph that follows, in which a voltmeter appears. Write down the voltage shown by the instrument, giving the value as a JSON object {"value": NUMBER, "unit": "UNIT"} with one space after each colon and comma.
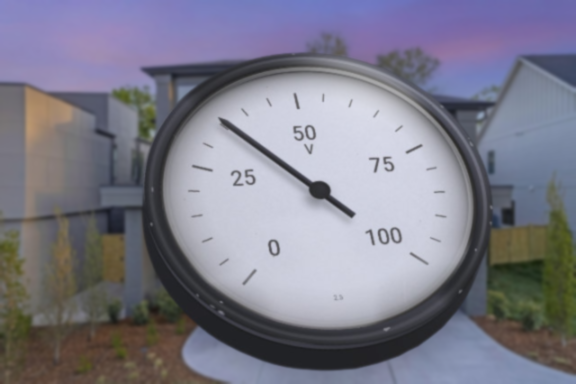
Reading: {"value": 35, "unit": "V"}
